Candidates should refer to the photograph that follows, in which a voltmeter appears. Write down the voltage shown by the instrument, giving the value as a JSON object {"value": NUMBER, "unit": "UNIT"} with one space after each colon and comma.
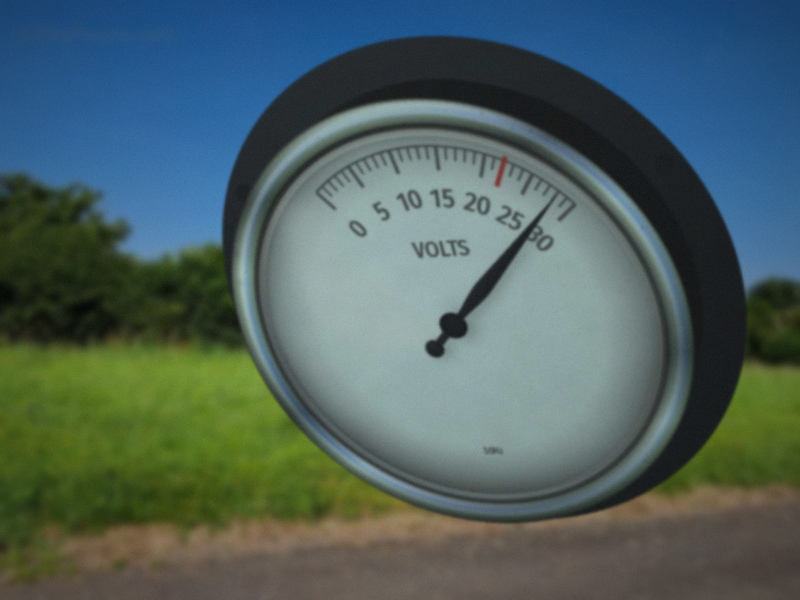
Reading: {"value": 28, "unit": "V"}
